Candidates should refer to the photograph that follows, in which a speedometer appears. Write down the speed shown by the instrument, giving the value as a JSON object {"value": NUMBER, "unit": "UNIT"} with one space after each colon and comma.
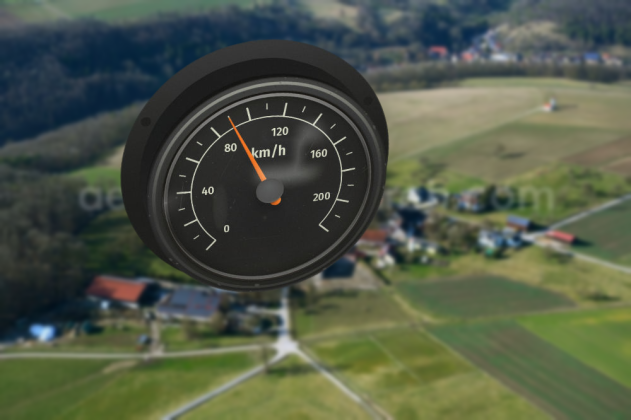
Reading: {"value": 90, "unit": "km/h"}
